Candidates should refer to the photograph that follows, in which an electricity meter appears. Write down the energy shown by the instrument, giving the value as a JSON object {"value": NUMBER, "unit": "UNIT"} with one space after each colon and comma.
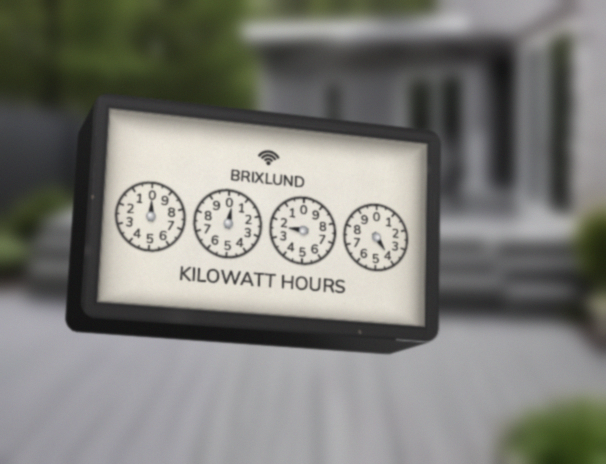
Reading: {"value": 24, "unit": "kWh"}
